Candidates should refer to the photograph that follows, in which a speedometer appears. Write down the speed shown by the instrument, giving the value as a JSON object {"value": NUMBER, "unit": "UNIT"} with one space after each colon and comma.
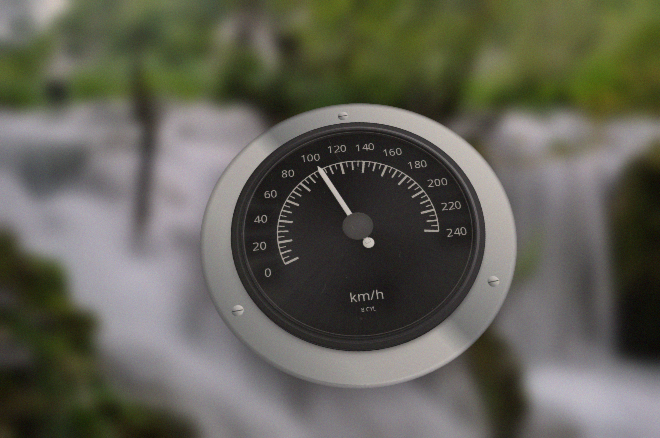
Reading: {"value": 100, "unit": "km/h"}
